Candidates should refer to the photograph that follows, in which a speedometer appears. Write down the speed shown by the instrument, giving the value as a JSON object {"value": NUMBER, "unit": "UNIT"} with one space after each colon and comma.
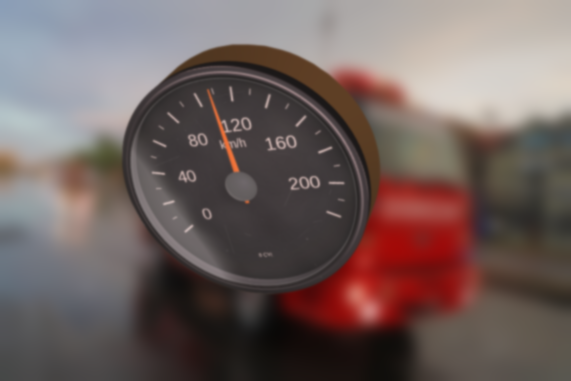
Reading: {"value": 110, "unit": "km/h"}
